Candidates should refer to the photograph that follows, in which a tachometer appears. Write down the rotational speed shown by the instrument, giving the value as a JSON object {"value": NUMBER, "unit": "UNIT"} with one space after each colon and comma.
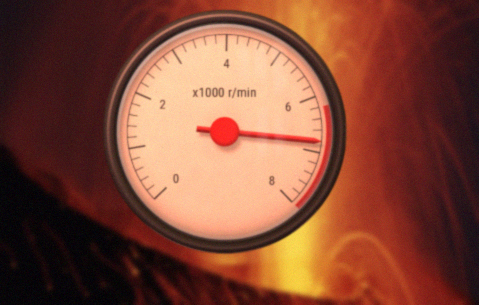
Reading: {"value": 6800, "unit": "rpm"}
